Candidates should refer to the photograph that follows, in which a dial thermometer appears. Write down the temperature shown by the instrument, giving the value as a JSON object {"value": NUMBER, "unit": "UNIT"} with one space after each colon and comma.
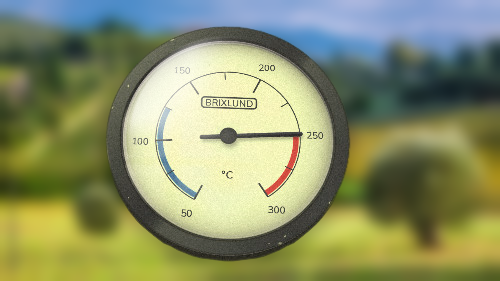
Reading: {"value": 250, "unit": "°C"}
